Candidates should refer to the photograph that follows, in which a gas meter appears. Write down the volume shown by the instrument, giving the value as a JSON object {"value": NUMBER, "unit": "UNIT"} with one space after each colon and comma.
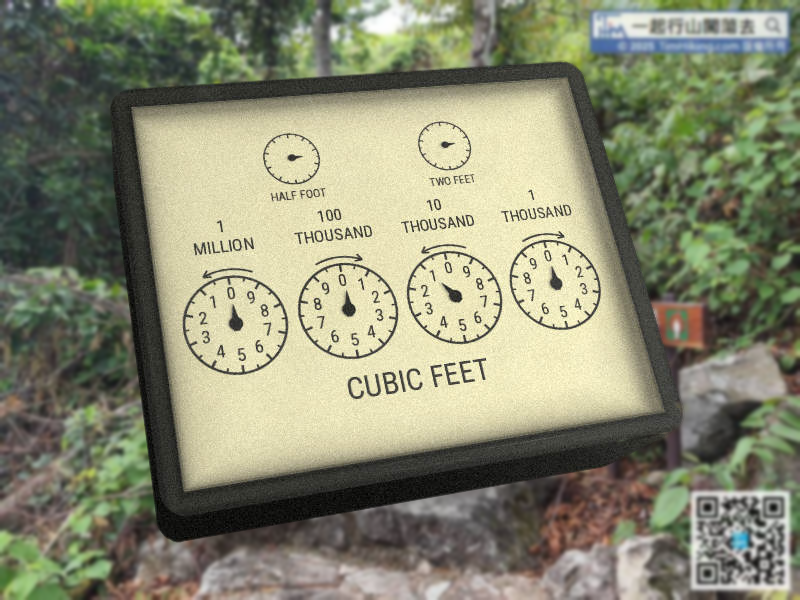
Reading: {"value": 1000, "unit": "ft³"}
